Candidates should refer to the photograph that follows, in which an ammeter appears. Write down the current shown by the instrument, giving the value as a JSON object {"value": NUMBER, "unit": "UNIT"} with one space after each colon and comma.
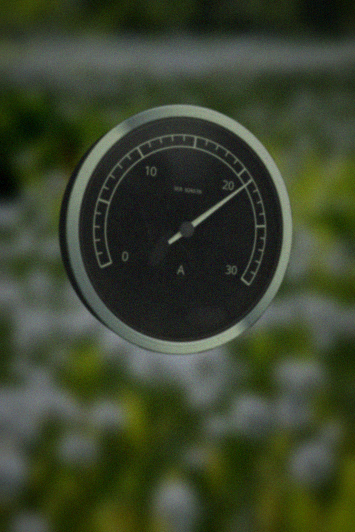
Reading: {"value": 21, "unit": "A"}
